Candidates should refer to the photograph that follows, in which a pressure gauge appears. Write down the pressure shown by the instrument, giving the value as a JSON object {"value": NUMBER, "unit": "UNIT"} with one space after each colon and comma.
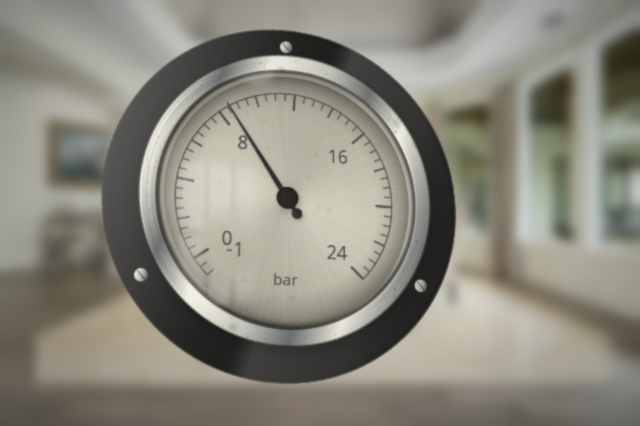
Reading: {"value": 8.5, "unit": "bar"}
